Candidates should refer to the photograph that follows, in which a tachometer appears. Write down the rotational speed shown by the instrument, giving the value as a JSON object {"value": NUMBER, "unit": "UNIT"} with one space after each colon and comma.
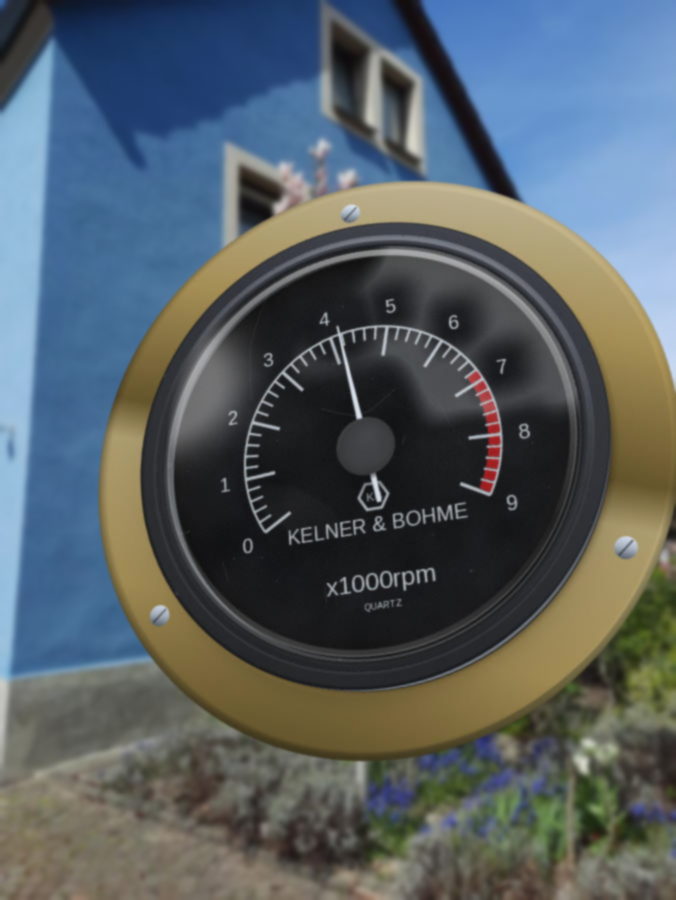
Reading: {"value": 4200, "unit": "rpm"}
